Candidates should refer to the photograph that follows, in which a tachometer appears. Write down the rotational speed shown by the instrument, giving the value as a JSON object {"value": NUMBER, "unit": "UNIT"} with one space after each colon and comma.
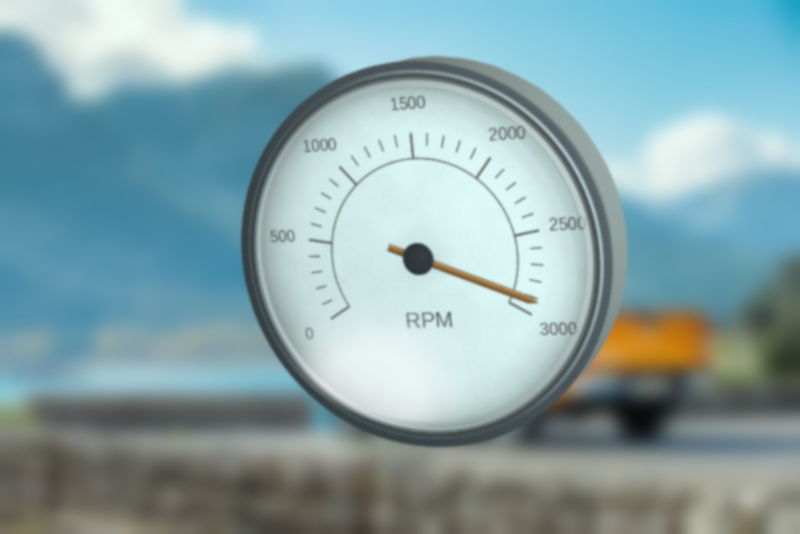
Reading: {"value": 2900, "unit": "rpm"}
